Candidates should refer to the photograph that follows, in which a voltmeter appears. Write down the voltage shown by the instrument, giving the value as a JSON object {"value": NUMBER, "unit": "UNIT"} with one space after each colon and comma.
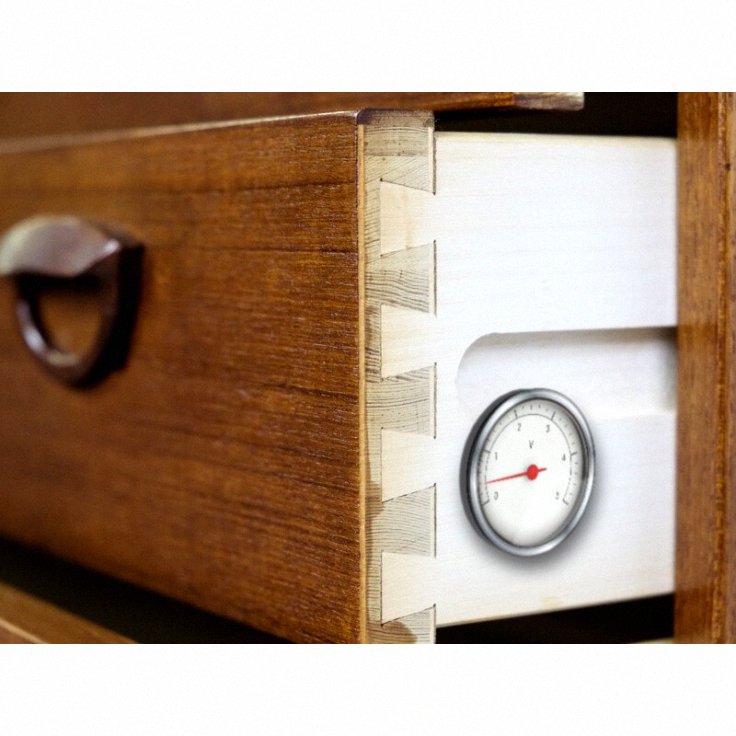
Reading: {"value": 0.4, "unit": "V"}
